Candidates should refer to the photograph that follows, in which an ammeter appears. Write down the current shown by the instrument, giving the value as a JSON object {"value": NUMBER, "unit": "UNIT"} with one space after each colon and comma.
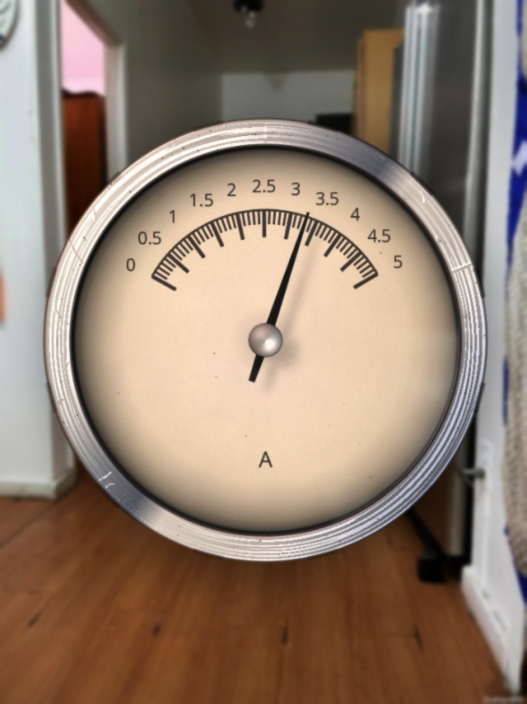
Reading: {"value": 3.3, "unit": "A"}
